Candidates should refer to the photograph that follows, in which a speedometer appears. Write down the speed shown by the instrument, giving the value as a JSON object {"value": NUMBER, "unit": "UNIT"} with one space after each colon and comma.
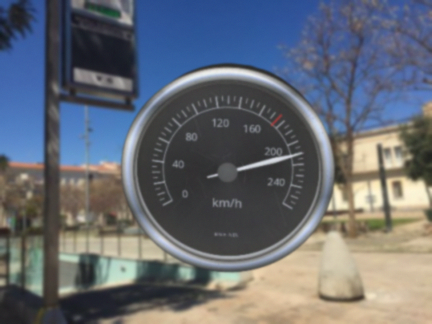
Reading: {"value": 210, "unit": "km/h"}
